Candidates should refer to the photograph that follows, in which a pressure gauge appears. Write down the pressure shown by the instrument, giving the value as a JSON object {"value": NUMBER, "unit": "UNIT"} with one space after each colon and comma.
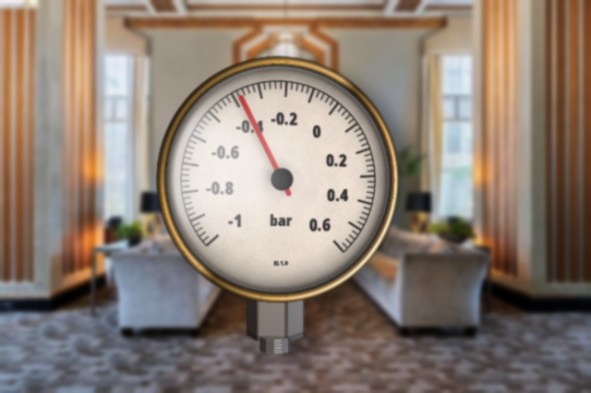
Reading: {"value": -0.38, "unit": "bar"}
